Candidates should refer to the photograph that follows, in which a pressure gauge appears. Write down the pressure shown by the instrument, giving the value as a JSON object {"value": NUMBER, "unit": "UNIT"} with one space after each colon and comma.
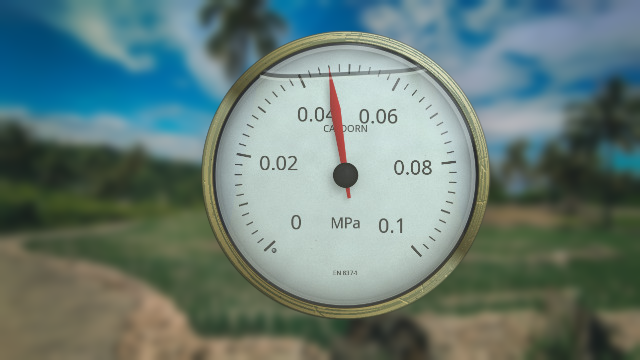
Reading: {"value": 0.046, "unit": "MPa"}
